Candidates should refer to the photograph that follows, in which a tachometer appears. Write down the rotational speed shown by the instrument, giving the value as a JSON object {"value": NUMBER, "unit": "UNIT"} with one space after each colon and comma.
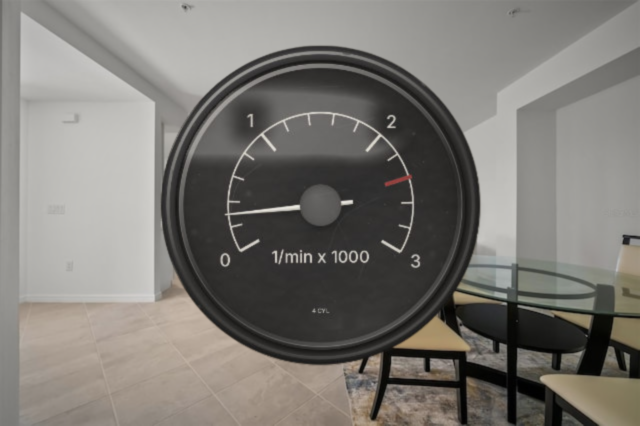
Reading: {"value": 300, "unit": "rpm"}
